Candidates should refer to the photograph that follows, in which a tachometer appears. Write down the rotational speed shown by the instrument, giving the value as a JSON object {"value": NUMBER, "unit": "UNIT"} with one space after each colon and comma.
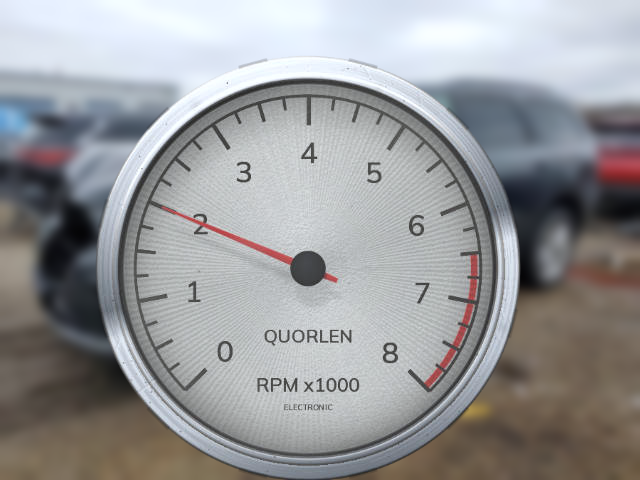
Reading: {"value": 2000, "unit": "rpm"}
